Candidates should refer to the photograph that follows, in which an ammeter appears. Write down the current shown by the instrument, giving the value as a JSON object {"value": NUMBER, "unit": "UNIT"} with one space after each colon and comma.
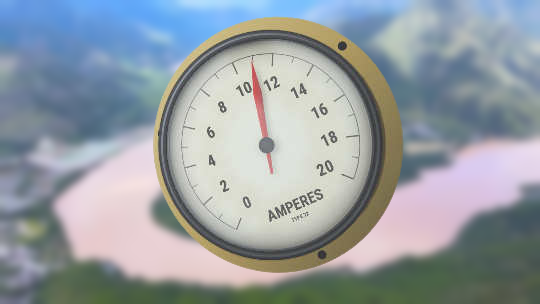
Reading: {"value": 11, "unit": "A"}
